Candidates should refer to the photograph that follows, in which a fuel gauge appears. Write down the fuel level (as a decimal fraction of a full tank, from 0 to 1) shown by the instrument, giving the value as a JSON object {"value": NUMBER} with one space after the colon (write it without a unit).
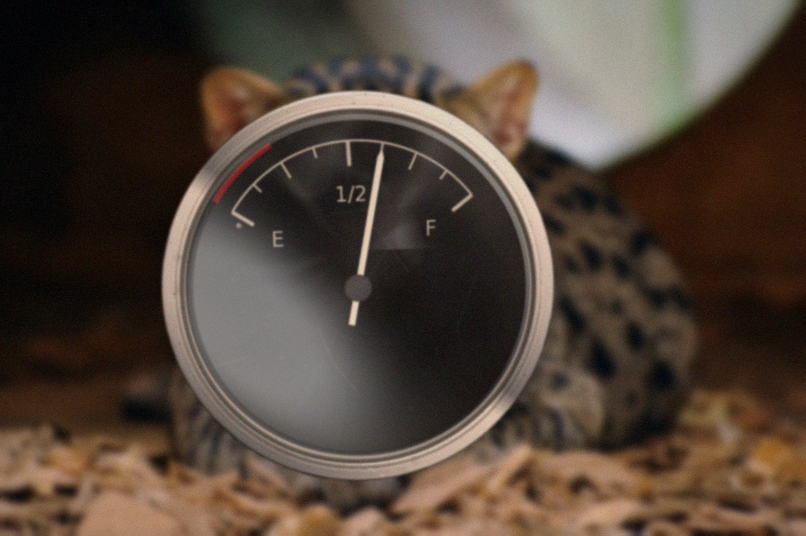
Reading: {"value": 0.625}
